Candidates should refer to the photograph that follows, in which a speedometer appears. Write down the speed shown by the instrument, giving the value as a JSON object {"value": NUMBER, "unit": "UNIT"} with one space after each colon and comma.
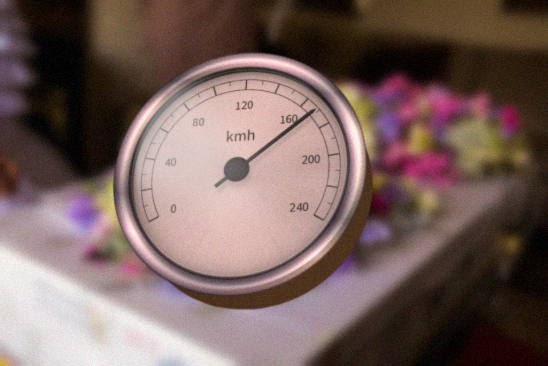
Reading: {"value": 170, "unit": "km/h"}
